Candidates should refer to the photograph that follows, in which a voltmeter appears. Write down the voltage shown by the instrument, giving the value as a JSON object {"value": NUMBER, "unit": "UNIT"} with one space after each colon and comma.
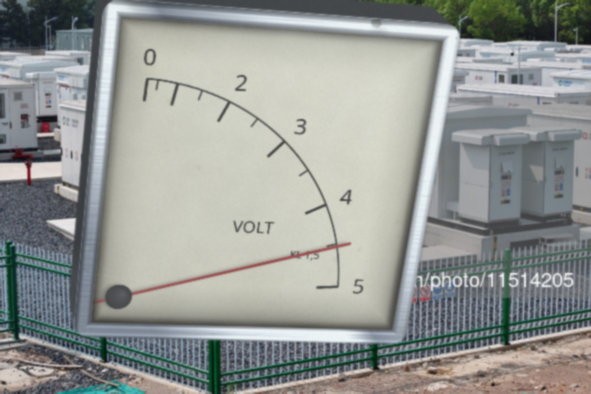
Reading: {"value": 4.5, "unit": "V"}
